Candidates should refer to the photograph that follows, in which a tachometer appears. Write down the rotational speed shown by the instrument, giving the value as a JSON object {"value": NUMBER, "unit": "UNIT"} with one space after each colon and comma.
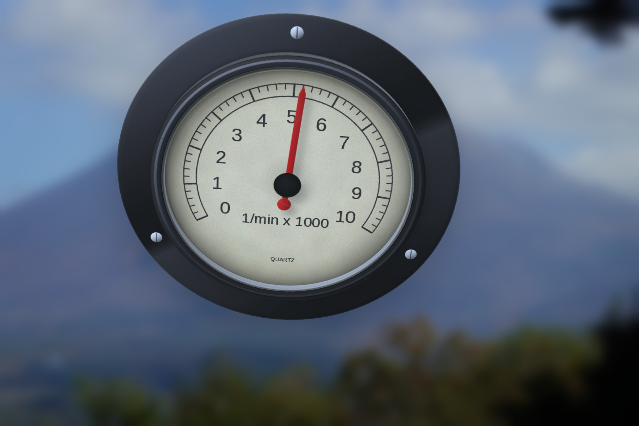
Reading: {"value": 5200, "unit": "rpm"}
